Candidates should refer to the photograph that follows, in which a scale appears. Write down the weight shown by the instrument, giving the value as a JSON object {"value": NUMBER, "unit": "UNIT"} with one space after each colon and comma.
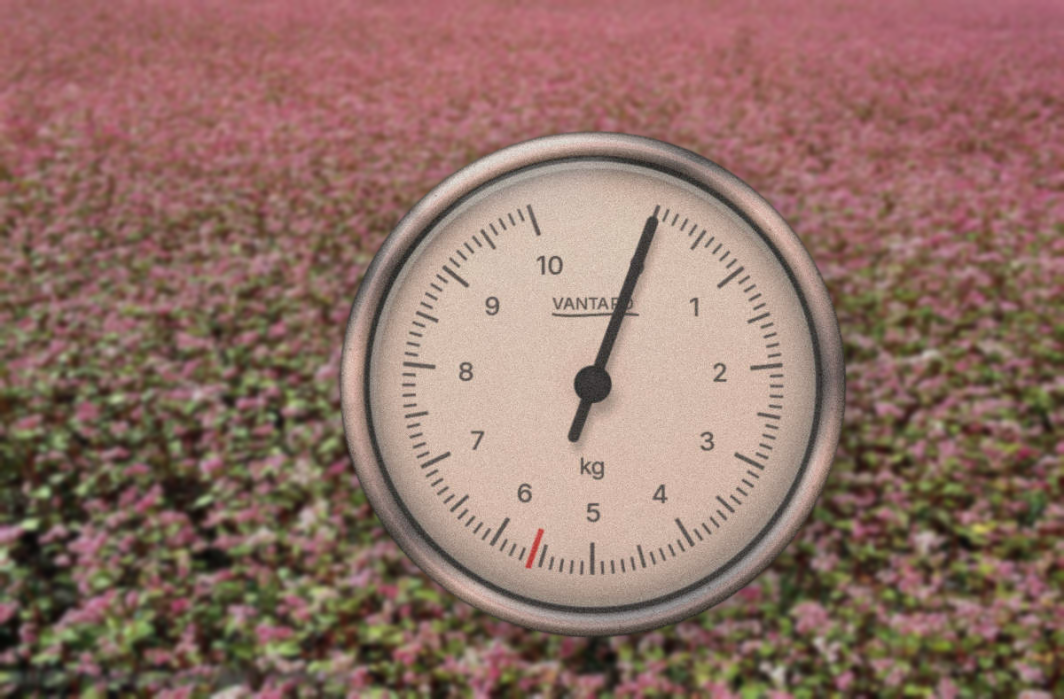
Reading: {"value": 0, "unit": "kg"}
